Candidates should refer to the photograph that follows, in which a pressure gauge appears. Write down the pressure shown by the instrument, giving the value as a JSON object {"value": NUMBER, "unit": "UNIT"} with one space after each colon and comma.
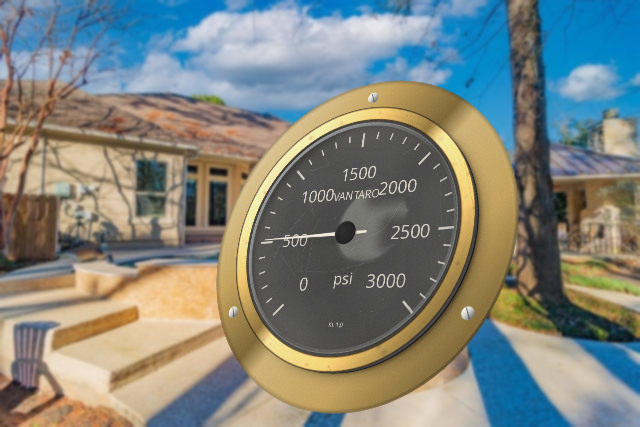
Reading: {"value": 500, "unit": "psi"}
